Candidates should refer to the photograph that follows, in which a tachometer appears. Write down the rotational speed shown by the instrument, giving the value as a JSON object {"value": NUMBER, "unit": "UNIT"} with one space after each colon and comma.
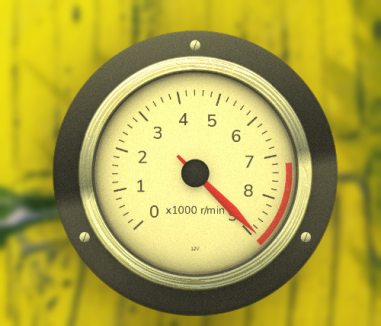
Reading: {"value": 8900, "unit": "rpm"}
